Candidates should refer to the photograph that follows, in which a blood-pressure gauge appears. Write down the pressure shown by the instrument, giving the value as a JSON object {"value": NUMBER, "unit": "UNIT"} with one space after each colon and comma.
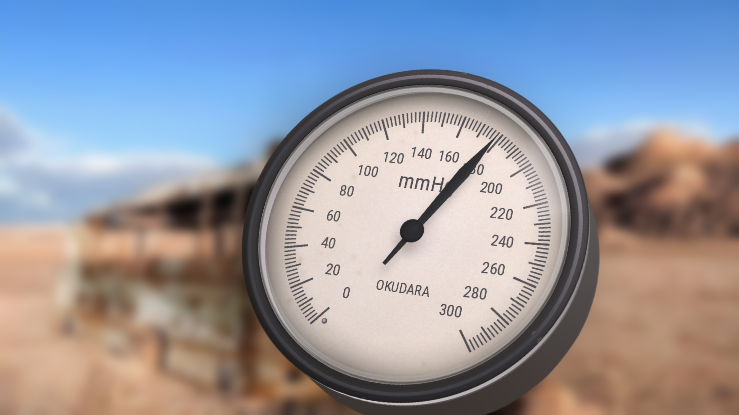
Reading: {"value": 180, "unit": "mmHg"}
